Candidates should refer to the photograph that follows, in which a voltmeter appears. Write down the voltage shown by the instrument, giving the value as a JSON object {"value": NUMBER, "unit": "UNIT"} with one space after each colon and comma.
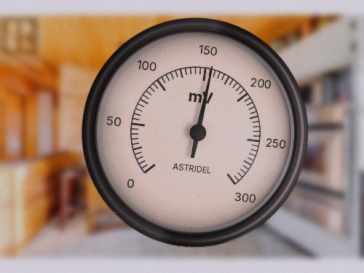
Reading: {"value": 155, "unit": "mV"}
